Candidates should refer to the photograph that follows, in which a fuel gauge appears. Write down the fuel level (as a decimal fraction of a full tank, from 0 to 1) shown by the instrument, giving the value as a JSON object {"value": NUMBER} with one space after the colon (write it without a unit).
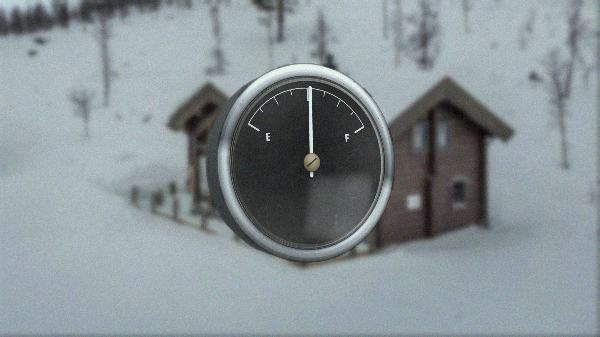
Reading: {"value": 0.5}
